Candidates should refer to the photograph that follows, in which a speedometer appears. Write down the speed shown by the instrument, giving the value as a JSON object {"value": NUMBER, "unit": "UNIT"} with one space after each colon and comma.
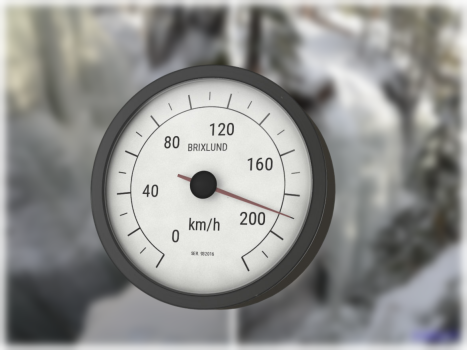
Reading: {"value": 190, "unit": "km/h"}
